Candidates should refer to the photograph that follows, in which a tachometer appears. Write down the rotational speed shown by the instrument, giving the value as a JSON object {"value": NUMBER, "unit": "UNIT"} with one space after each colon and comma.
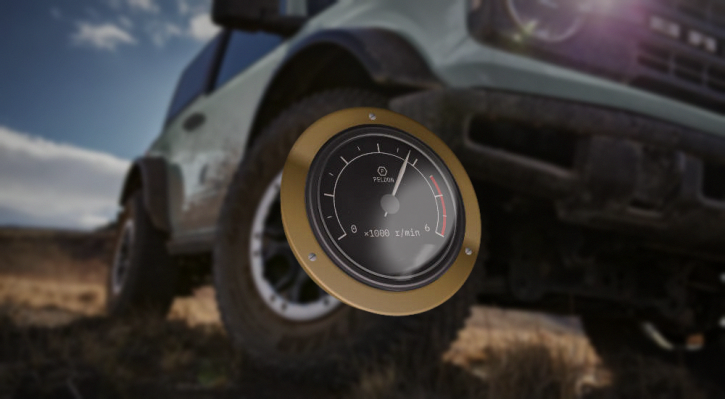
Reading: {"value": 3750, "unit": "rpm"}
